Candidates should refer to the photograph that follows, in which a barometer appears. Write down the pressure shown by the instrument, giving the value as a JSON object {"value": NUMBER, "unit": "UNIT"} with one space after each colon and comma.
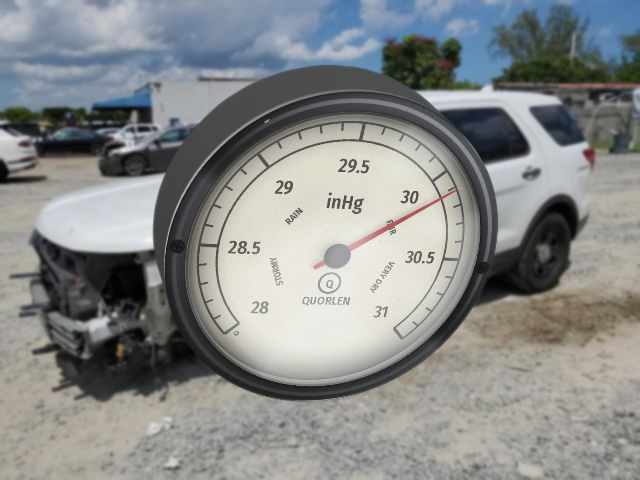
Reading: {"value": 30.1, "unit": "inHg"}
